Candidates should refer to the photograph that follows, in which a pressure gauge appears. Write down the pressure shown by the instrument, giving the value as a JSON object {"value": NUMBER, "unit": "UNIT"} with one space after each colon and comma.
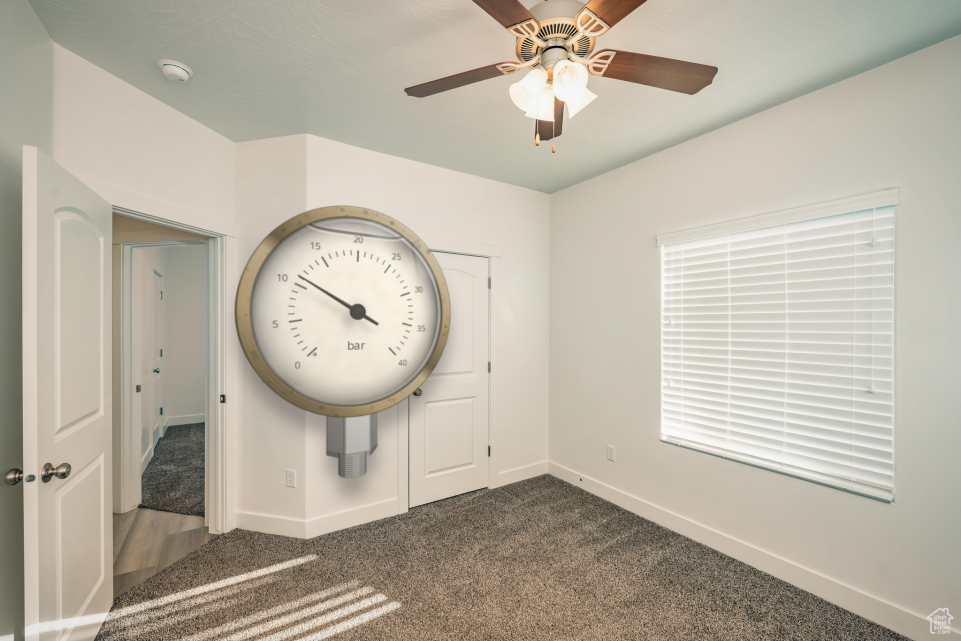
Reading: {"value": 11, "unit": "bar"}
